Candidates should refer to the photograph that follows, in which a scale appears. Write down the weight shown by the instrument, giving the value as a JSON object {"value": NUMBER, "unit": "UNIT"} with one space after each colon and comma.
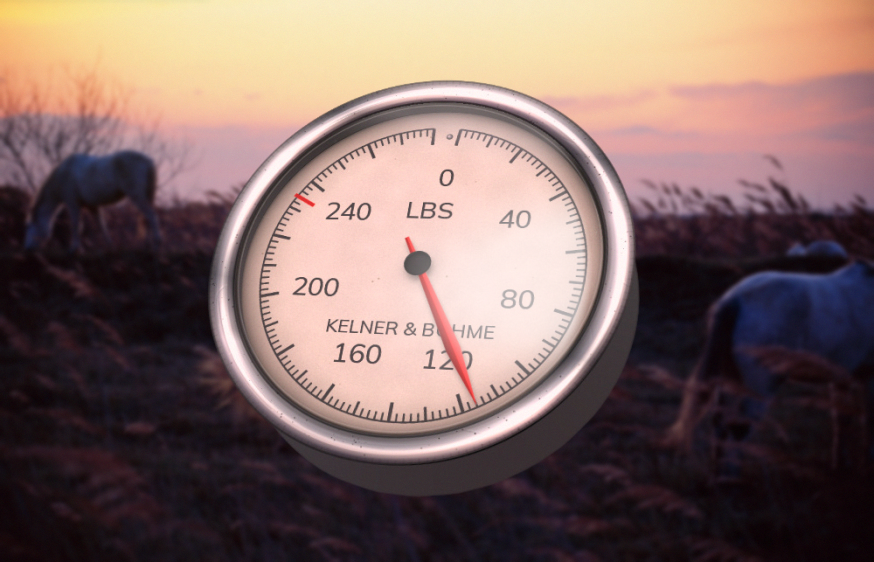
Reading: {"value": 116, "unit": "lb"}
